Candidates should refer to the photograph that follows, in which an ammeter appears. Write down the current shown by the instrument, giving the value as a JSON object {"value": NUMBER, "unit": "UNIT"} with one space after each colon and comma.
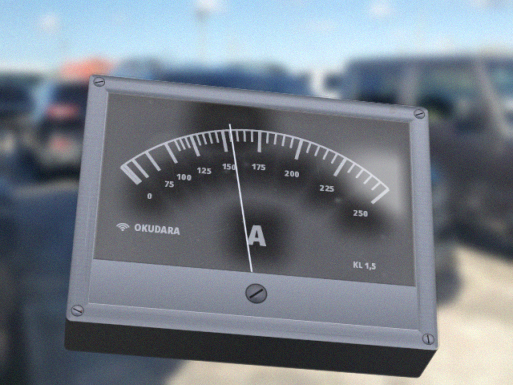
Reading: {"value": 155, "unit": "A"}
